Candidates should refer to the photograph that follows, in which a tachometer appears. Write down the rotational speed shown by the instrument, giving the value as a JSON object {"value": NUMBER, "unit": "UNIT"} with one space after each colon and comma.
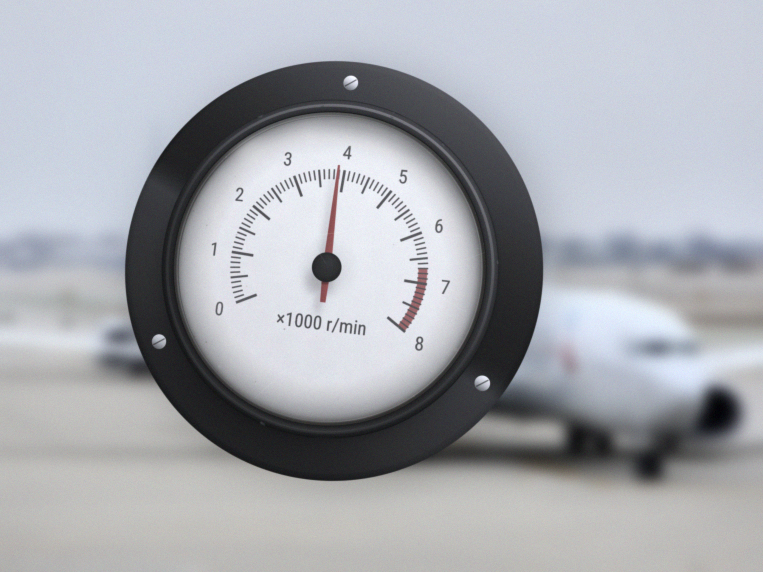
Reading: {"value": 3900, "unit": "rpm"}
